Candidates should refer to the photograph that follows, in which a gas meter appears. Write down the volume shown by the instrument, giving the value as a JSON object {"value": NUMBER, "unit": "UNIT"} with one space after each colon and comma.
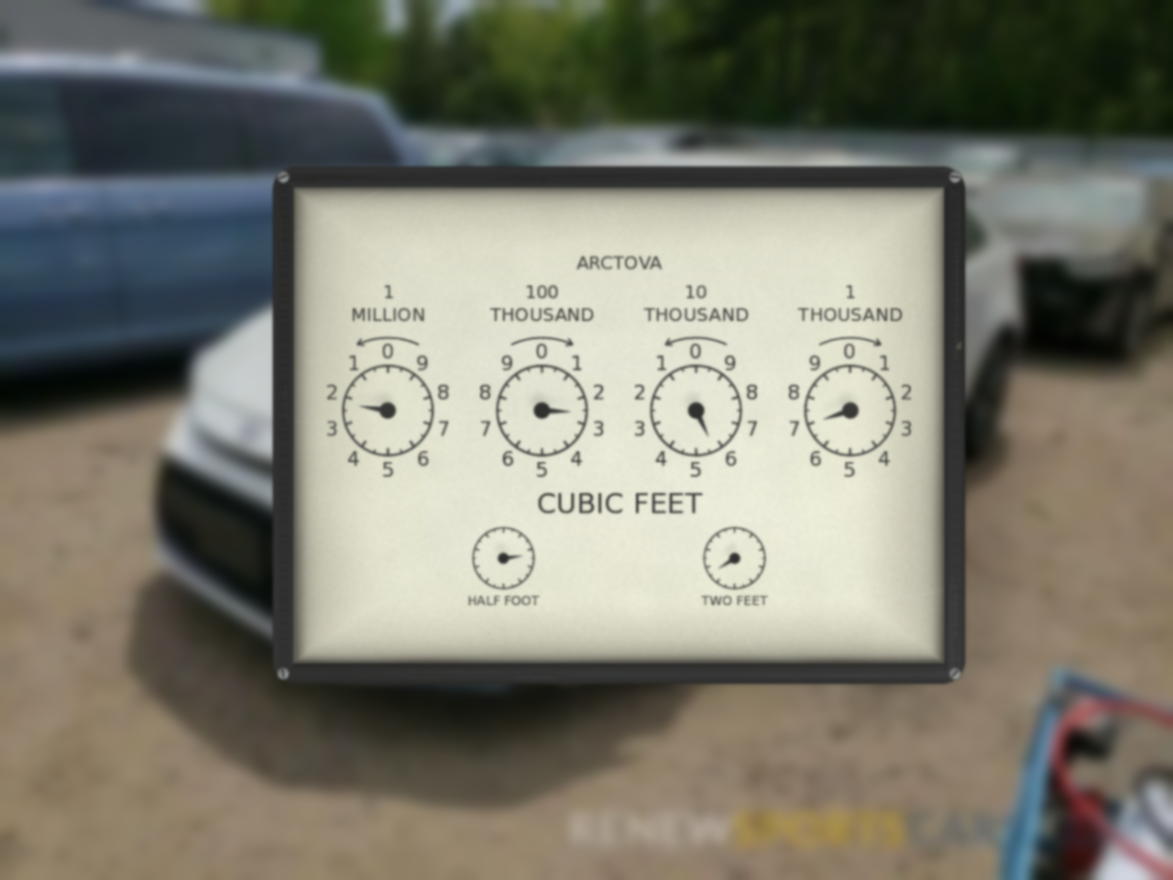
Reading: {"value": 225700, "unit": "ft³"}
